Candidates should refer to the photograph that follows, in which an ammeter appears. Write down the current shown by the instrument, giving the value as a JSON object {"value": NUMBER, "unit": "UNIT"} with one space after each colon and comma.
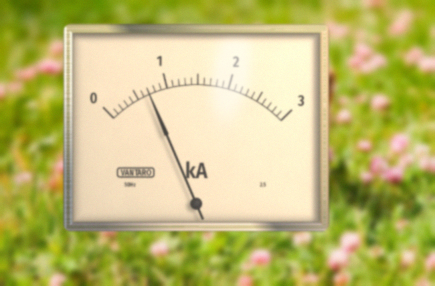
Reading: {"value": 0.7, "unit": "kA"}
